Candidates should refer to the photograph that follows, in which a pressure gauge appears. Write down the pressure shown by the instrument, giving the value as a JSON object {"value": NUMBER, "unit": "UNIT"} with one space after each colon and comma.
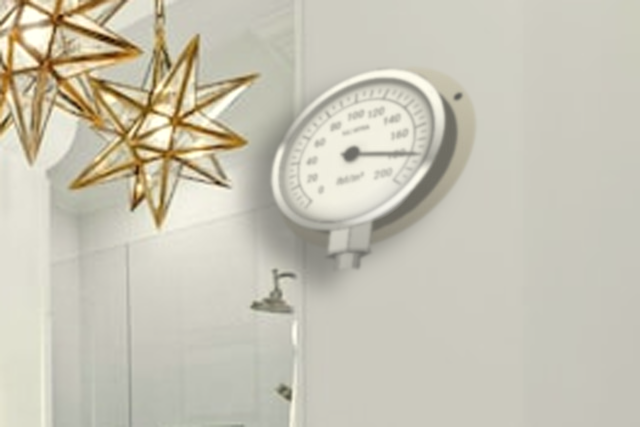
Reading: {"value": 180, "unit": "psi"}
